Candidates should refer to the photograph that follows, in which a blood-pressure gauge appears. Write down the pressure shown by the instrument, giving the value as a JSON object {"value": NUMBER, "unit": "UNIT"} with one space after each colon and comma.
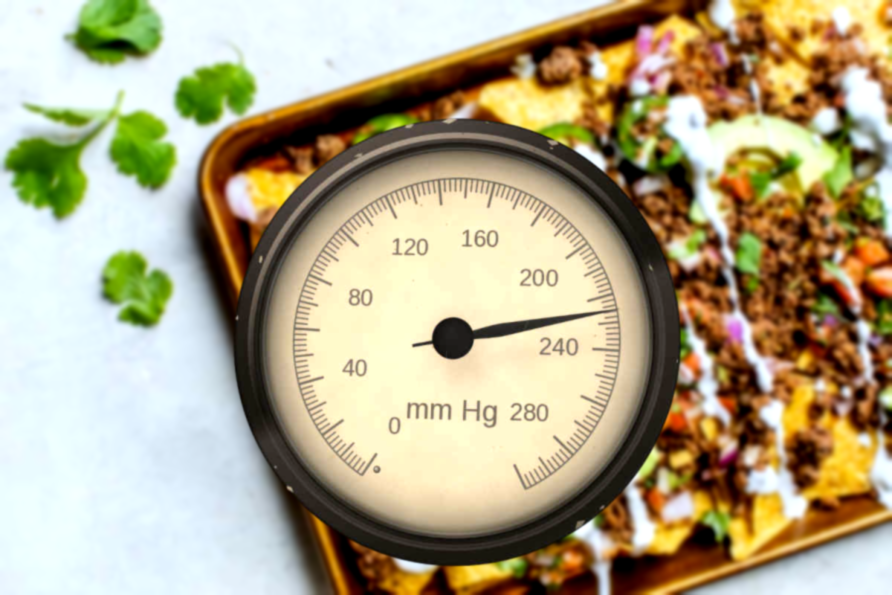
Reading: {"value": 226, "unit": "mmHg"}
